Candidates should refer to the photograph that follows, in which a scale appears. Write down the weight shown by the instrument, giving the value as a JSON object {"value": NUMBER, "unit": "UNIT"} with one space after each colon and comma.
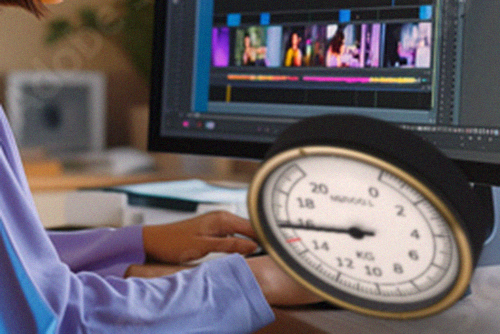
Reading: {"value": 16, "unit": "kg"}
